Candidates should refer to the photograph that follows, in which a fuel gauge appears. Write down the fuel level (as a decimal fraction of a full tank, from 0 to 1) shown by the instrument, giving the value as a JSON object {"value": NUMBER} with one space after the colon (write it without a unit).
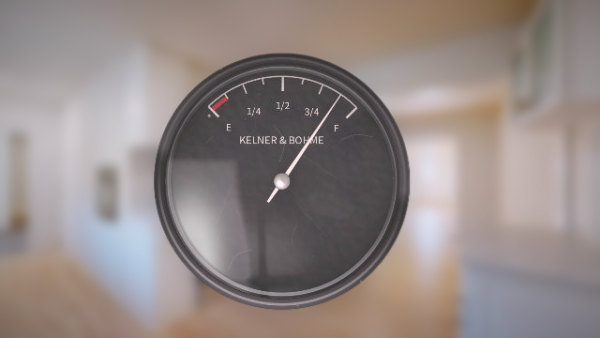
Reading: {"value": 0.875}
